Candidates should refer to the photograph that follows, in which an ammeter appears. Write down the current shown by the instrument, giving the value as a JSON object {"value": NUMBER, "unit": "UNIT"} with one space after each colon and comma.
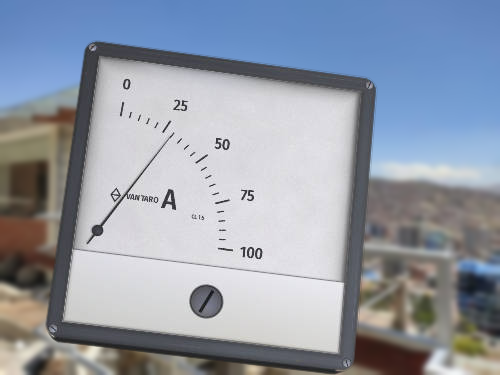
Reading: {"value": 30, "unit": "A"}
